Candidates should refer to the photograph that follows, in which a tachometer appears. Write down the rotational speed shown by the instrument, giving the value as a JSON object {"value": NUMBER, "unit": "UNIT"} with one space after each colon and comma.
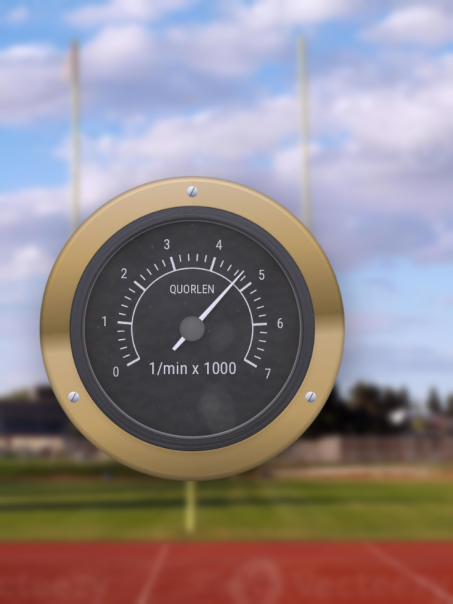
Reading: {"value": 4700, "unit": "rpm"}
